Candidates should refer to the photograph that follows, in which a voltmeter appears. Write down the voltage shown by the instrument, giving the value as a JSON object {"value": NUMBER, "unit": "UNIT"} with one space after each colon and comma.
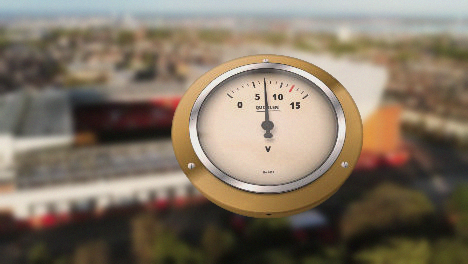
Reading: {"value": 7, "unit": "V"}
